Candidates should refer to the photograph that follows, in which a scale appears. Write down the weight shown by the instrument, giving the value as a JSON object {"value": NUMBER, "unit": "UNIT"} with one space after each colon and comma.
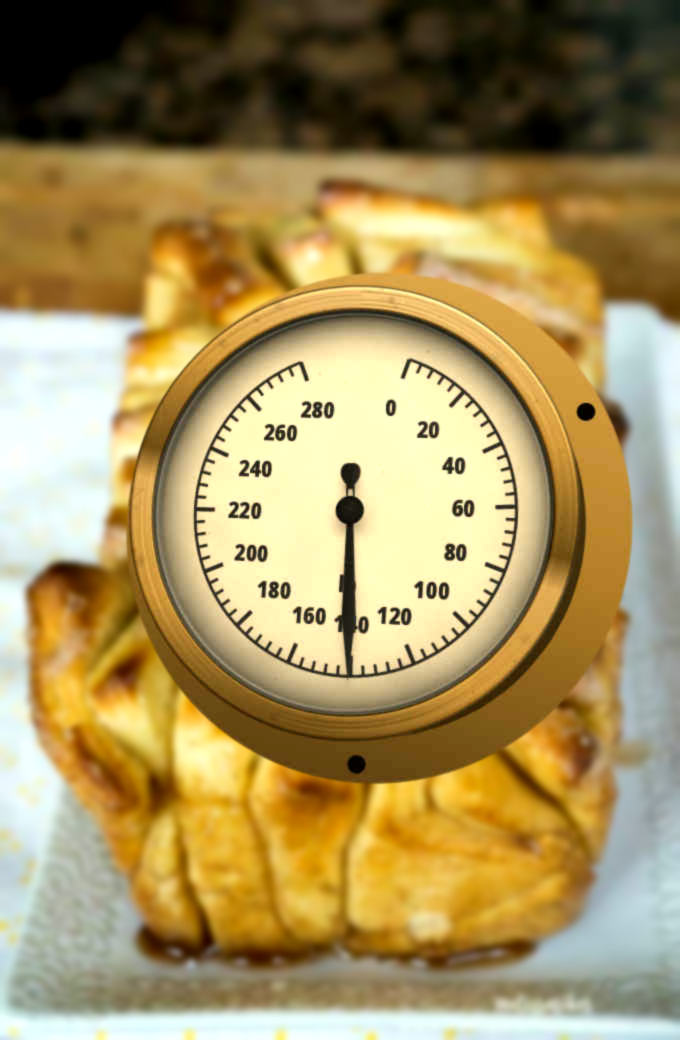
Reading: {"value": 140, "unit": "lb"}
